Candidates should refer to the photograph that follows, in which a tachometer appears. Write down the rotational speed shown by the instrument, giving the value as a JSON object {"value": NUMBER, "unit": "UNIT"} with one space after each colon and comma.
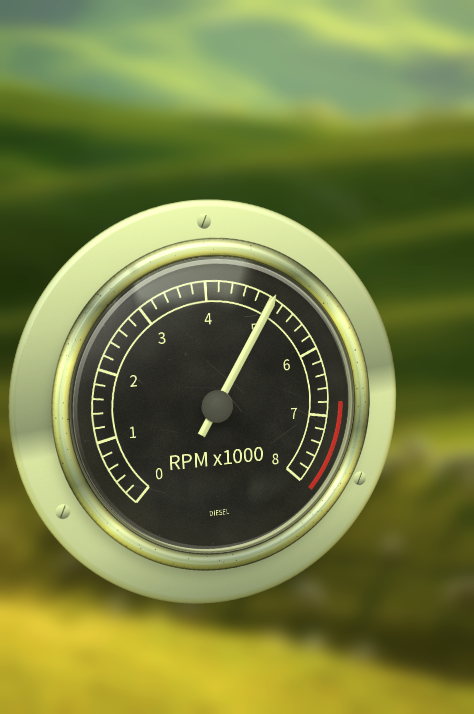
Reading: {"value": 5000, "unit": "rpm"}
